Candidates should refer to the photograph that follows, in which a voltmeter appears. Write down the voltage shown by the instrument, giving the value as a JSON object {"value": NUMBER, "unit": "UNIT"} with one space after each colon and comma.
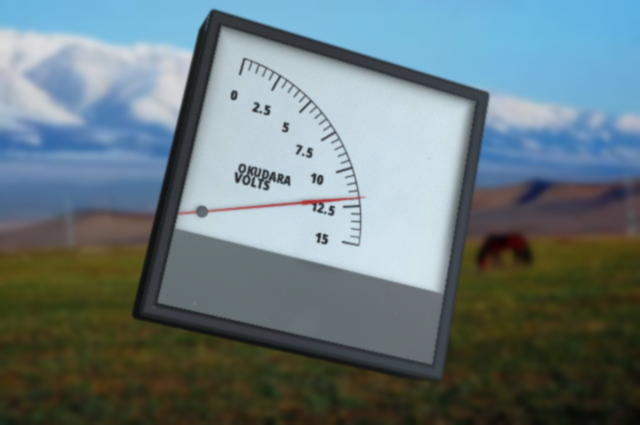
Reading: {"value": 12, "unit": "V"}
